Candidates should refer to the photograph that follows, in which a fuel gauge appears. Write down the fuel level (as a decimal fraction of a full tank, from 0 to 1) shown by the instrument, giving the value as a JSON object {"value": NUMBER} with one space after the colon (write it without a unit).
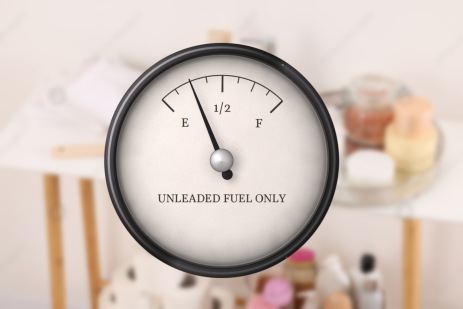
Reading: {"value": 0.25}
